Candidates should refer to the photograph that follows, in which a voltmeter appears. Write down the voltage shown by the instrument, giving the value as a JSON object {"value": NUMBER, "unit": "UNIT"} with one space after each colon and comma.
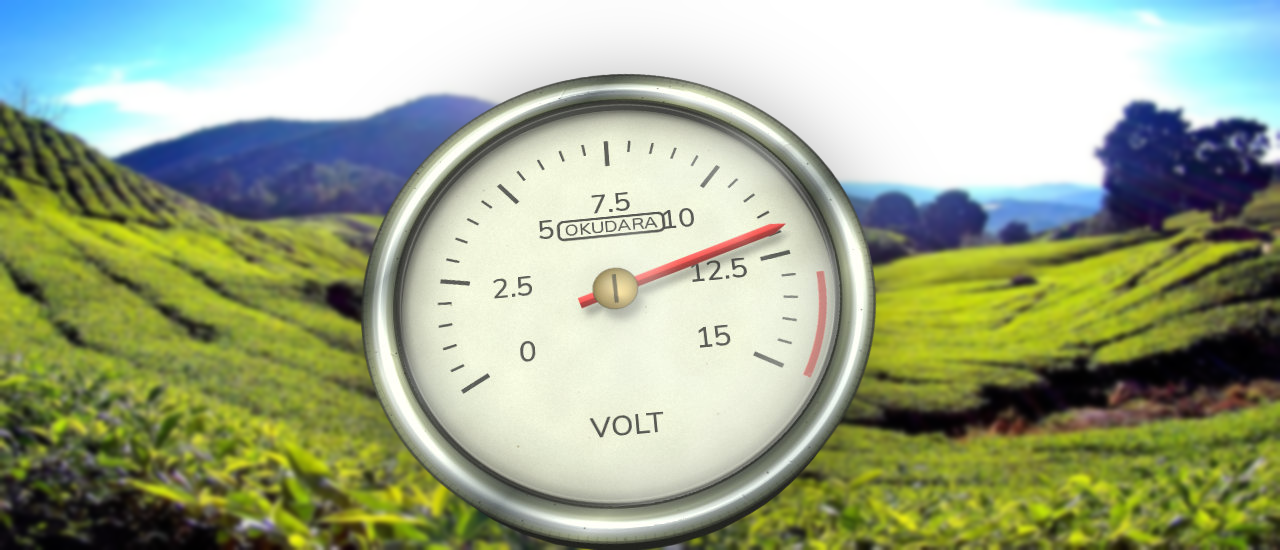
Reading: {"value": 12, "unit": "V"}
